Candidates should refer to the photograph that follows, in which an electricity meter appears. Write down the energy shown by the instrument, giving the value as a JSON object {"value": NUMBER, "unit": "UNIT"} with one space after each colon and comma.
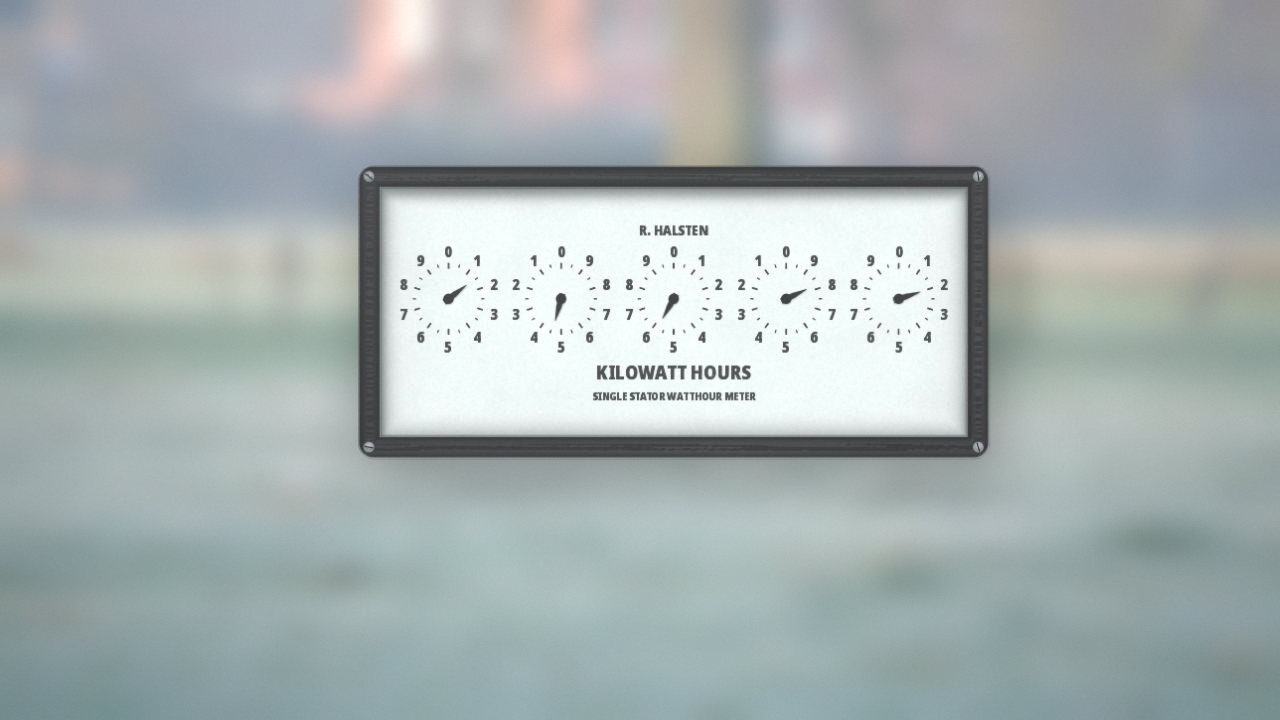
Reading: {"value": 14582, "unit": "kWh"}
